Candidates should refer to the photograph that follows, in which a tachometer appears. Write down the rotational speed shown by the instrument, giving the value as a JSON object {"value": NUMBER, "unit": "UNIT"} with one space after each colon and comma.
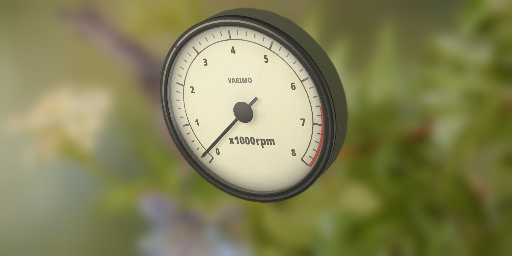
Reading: {"value": 200, "unit": "rpm"}
